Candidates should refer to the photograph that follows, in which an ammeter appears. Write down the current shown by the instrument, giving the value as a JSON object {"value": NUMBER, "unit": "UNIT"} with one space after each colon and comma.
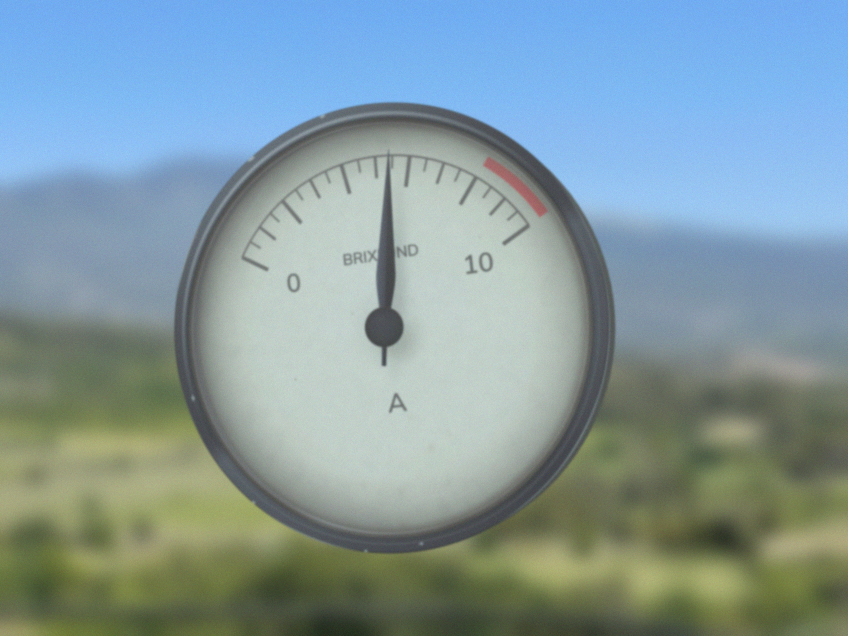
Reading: {"value": 5.5, "unit": "A"}
